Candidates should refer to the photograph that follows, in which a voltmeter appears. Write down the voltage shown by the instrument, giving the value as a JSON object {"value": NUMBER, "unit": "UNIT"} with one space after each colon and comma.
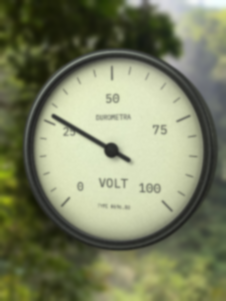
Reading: {"value": 27.5, "unit": "V"}
